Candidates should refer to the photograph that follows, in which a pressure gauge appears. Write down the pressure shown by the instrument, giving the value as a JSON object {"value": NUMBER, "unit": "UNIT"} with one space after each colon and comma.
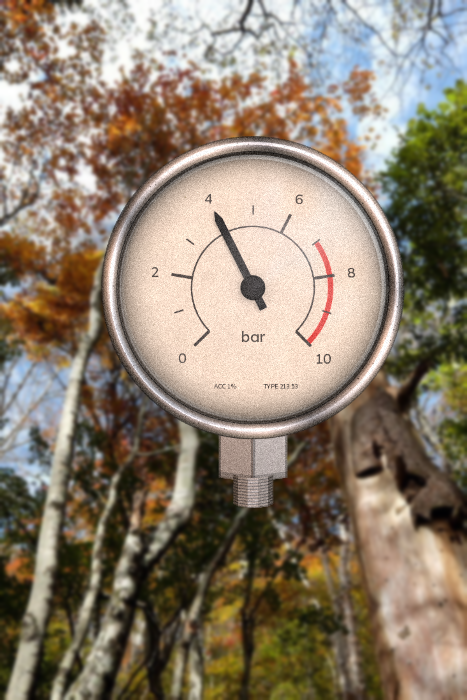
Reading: {"value": 4, "unit": "bar"}
